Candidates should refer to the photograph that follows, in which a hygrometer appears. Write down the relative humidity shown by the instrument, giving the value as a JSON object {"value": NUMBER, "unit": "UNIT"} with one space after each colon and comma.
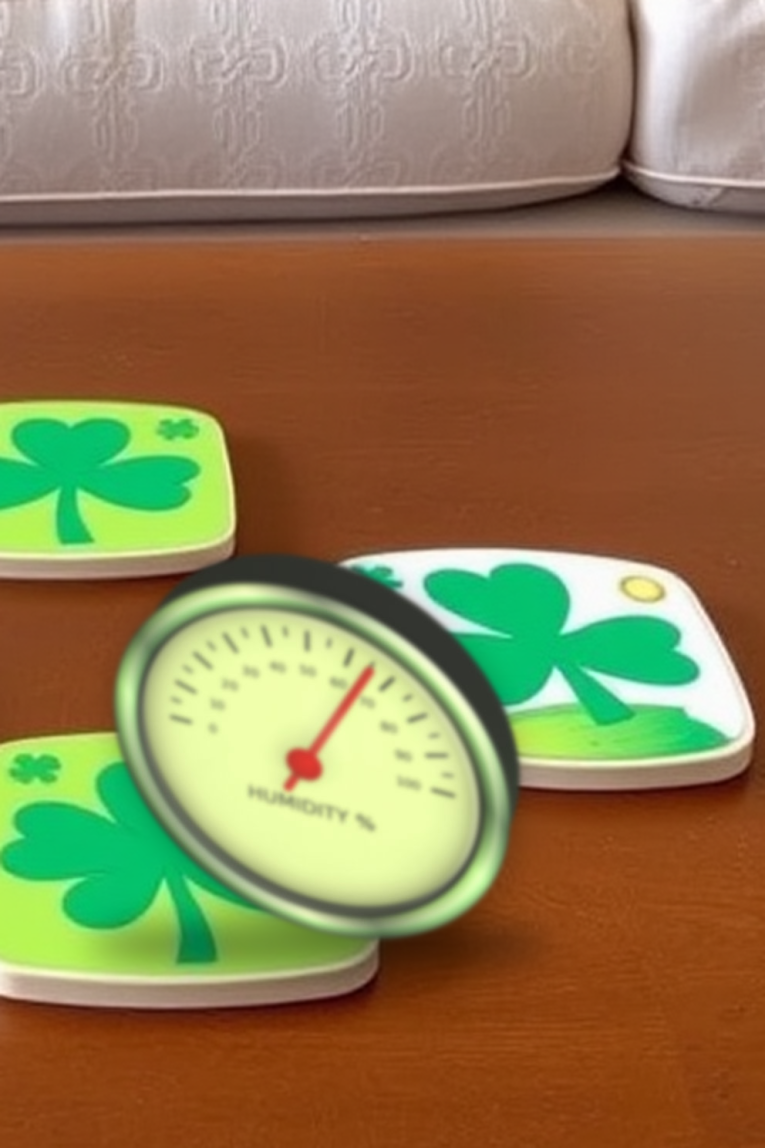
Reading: {"value": 65, "unit": "%"}
